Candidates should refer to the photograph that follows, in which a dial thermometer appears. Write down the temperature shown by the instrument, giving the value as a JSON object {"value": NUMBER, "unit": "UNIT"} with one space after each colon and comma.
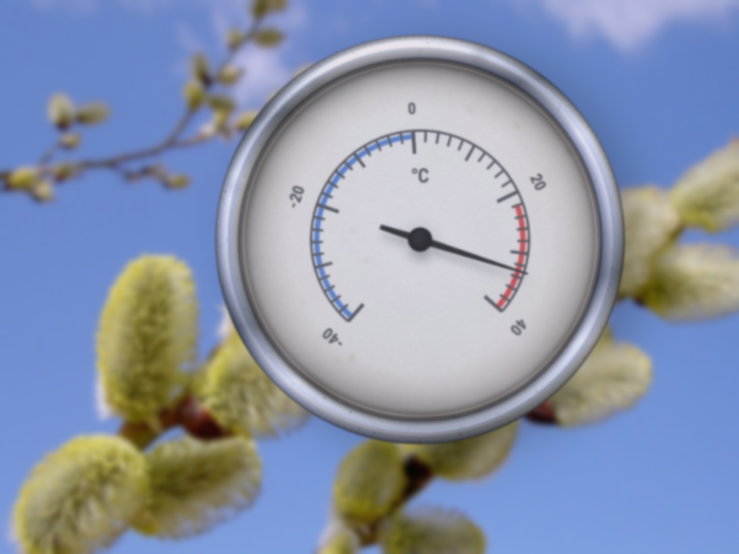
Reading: {"value": 33, "unit": "°C"}
